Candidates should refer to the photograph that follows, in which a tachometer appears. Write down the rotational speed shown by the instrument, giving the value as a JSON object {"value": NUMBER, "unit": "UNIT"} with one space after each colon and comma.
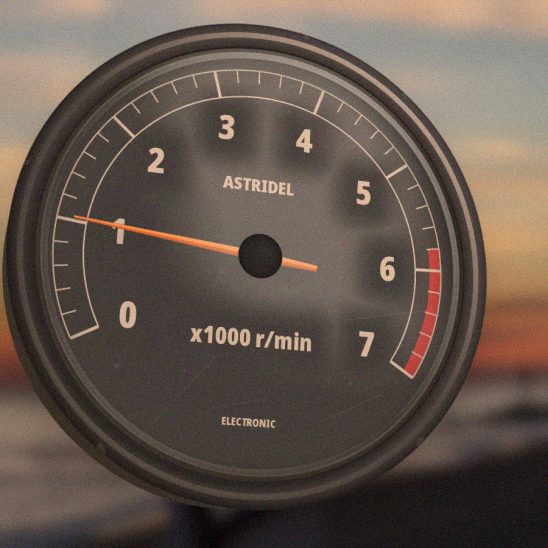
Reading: {"value": 1000, "unit": "rpm"}
